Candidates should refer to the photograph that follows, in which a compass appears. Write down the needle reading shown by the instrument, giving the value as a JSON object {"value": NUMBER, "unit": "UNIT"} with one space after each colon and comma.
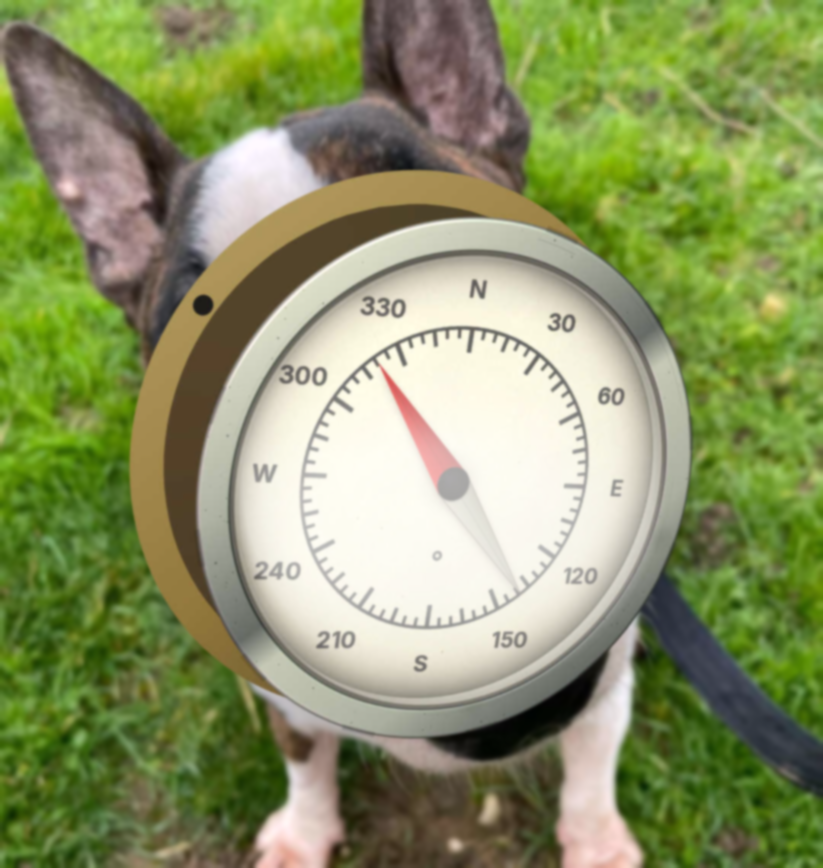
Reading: {"value": 320, "unit": "°"}
